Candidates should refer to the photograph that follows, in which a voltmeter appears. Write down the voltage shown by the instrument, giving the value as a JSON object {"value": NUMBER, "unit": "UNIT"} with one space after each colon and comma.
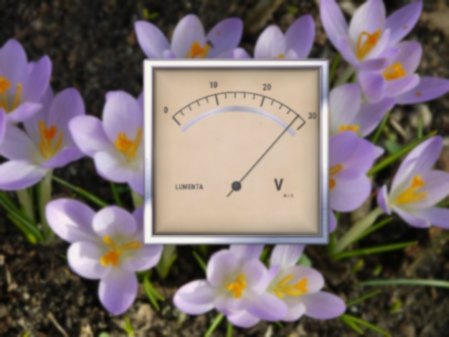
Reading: {"value": 28, "unit": "V"}
